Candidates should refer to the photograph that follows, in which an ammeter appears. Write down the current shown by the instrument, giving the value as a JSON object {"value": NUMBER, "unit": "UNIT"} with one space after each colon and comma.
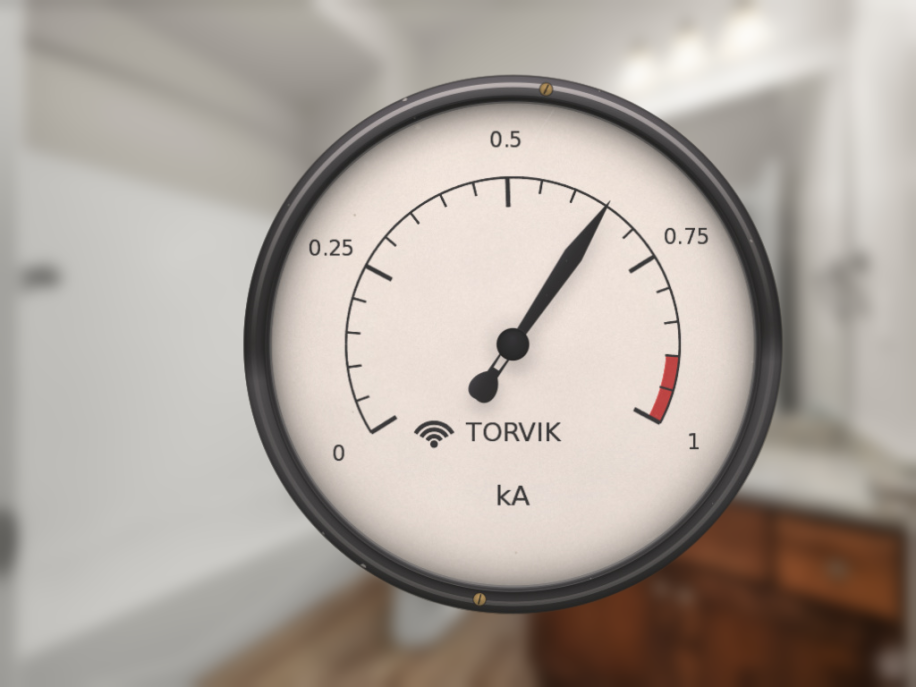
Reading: {"value": 0.65, "unit": "kA"}
